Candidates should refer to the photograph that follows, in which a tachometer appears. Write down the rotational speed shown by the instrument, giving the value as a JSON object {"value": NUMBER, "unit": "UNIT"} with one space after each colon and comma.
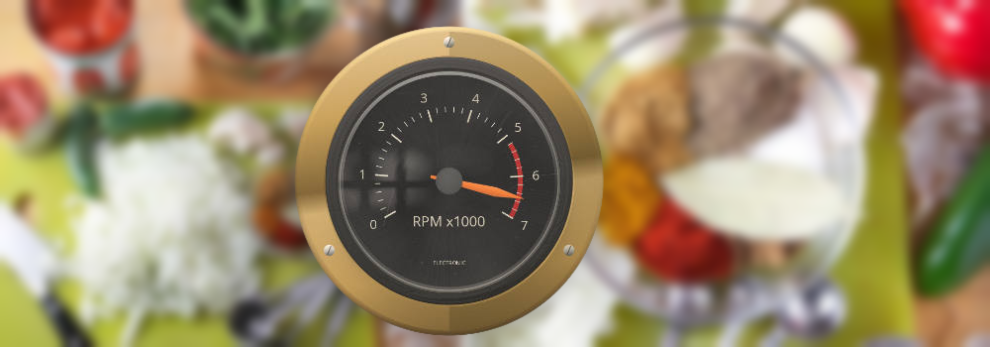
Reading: {"value": 6500, "unit": "rpm"}
